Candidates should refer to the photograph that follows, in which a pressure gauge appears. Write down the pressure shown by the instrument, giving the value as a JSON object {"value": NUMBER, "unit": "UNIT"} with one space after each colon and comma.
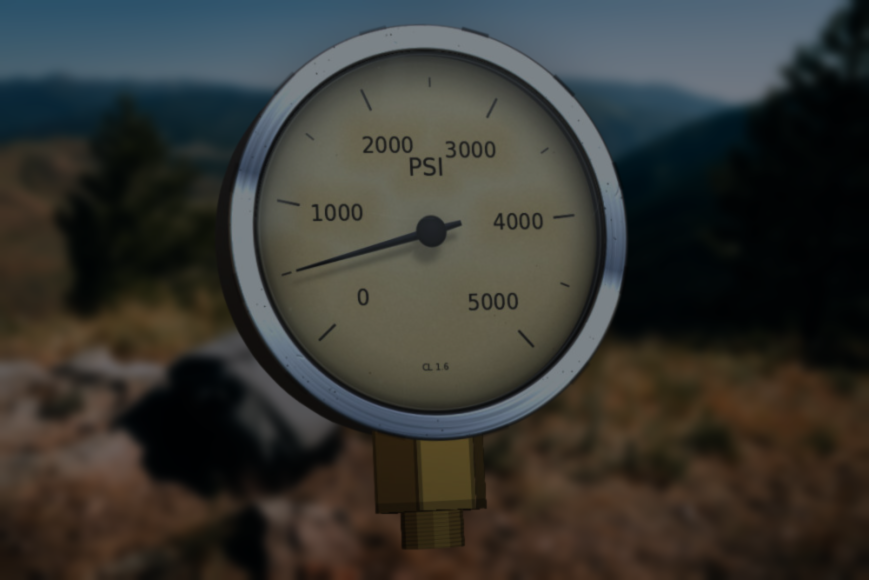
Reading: {"value": 500, "unit": "psi"}
